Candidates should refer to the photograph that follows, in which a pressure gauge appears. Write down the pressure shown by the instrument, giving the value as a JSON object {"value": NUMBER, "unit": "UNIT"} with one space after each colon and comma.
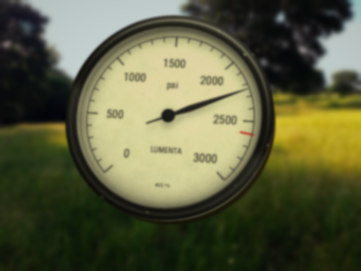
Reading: {"value": 2250, "unit": "psi"}
